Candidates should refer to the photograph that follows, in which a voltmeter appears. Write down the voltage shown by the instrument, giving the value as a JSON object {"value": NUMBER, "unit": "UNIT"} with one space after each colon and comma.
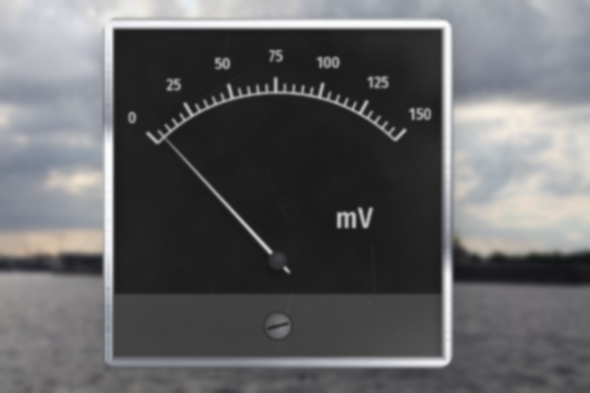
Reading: {"value": 5, "unit": "mV"}
